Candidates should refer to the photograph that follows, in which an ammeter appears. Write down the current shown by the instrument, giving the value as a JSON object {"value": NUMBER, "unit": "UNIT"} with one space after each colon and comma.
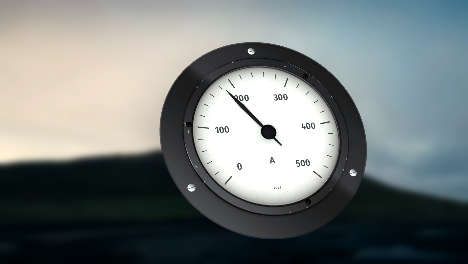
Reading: {"value": 180, "unit": "A"}
